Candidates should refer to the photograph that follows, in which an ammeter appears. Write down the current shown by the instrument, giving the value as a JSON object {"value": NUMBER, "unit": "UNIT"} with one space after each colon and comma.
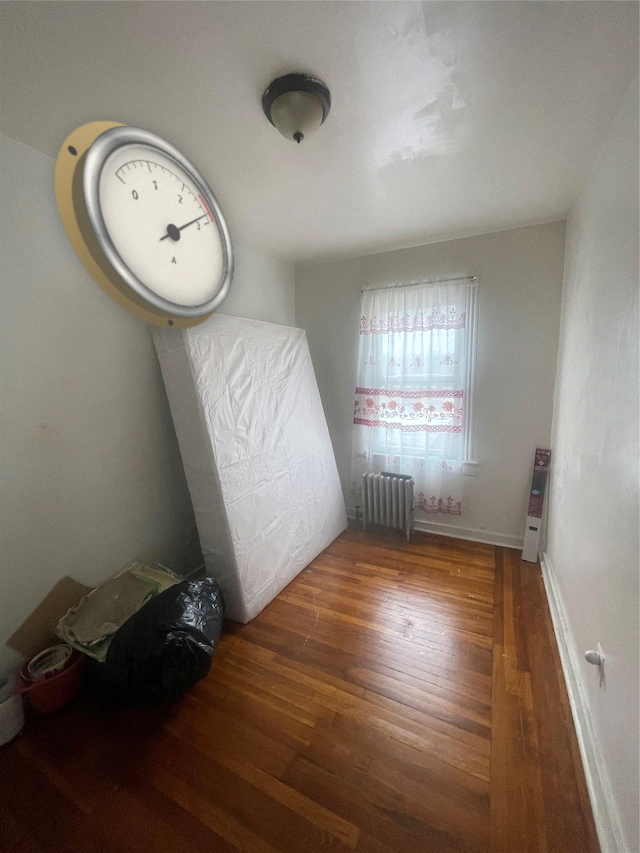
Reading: {"value": 2.8, "unit": "A"}
